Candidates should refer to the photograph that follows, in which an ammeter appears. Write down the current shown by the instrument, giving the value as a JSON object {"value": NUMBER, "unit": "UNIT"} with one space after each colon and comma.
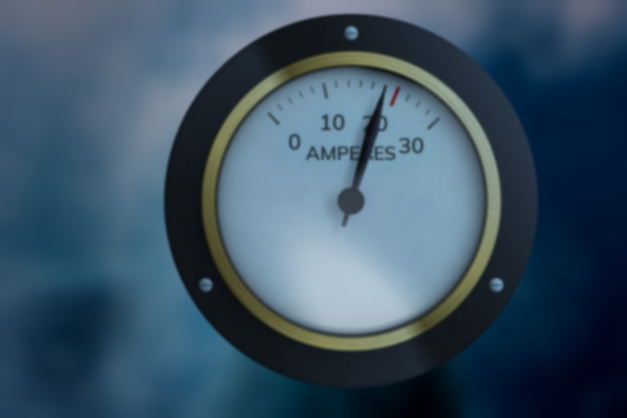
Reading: {"value": 20, "unit": "A"}
